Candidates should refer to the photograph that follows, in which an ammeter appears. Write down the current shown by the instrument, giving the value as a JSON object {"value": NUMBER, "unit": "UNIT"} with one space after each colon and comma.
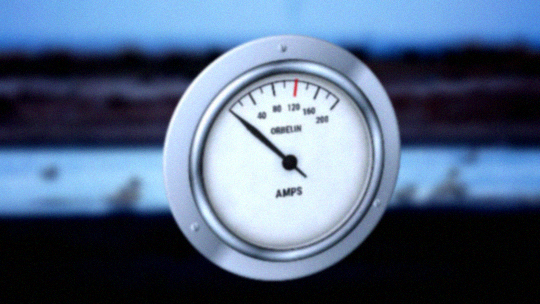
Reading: {"value": 0, "unit": "A"}
